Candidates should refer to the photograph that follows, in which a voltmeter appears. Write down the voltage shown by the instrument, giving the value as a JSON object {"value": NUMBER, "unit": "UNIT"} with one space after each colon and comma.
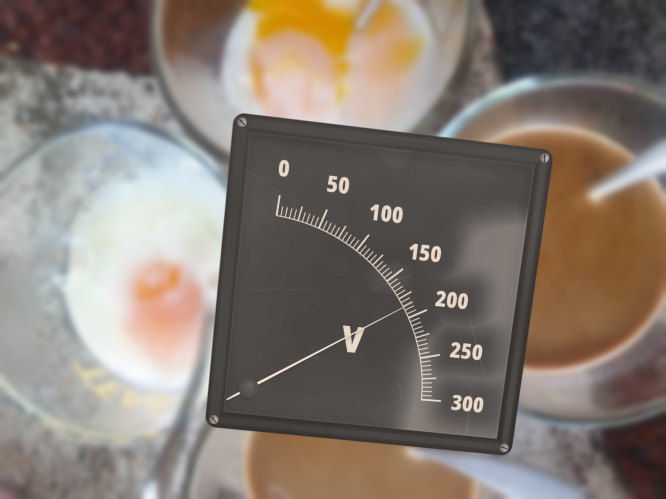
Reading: {"value": 185, "unit": "V"}
